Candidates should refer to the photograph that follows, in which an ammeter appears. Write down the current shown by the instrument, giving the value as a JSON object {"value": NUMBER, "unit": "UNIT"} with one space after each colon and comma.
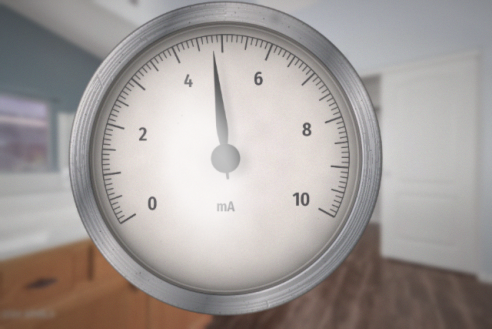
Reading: {"value": 4.8, "unit": "mA"}
